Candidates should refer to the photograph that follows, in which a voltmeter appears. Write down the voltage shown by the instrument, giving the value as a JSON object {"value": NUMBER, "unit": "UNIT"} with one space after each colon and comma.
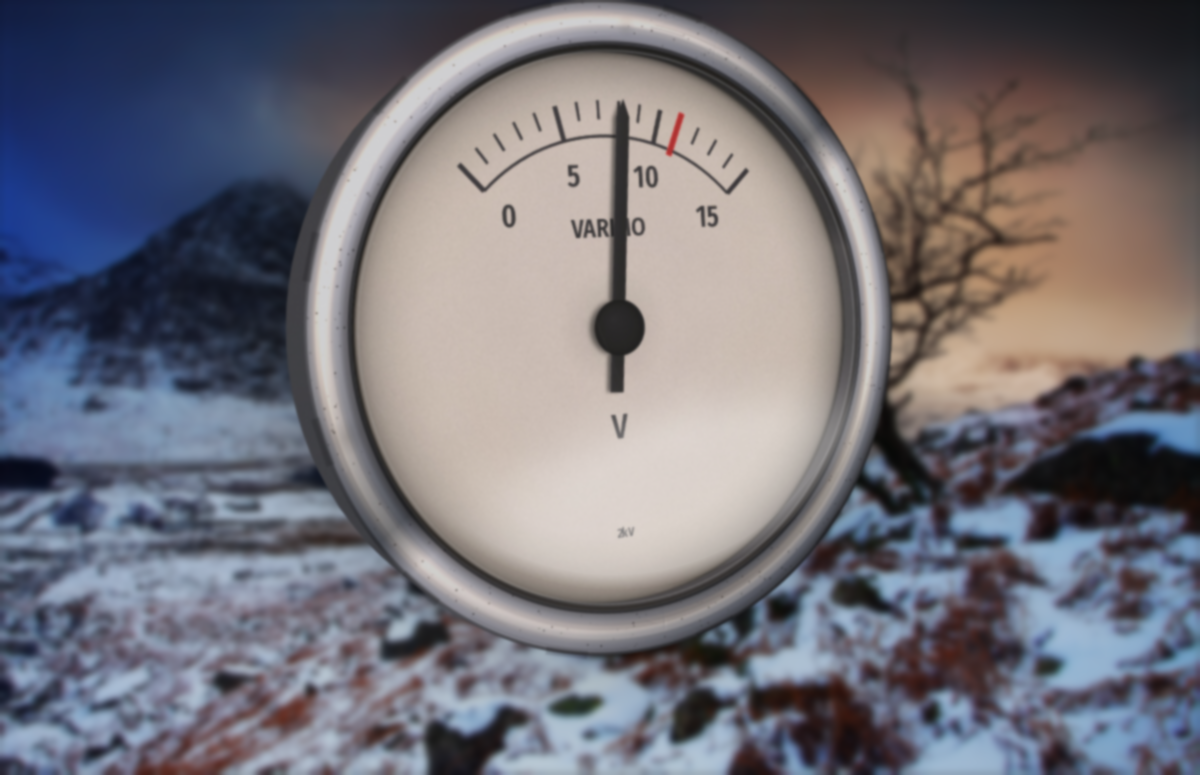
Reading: {"value": 8, "unit": "V"}
